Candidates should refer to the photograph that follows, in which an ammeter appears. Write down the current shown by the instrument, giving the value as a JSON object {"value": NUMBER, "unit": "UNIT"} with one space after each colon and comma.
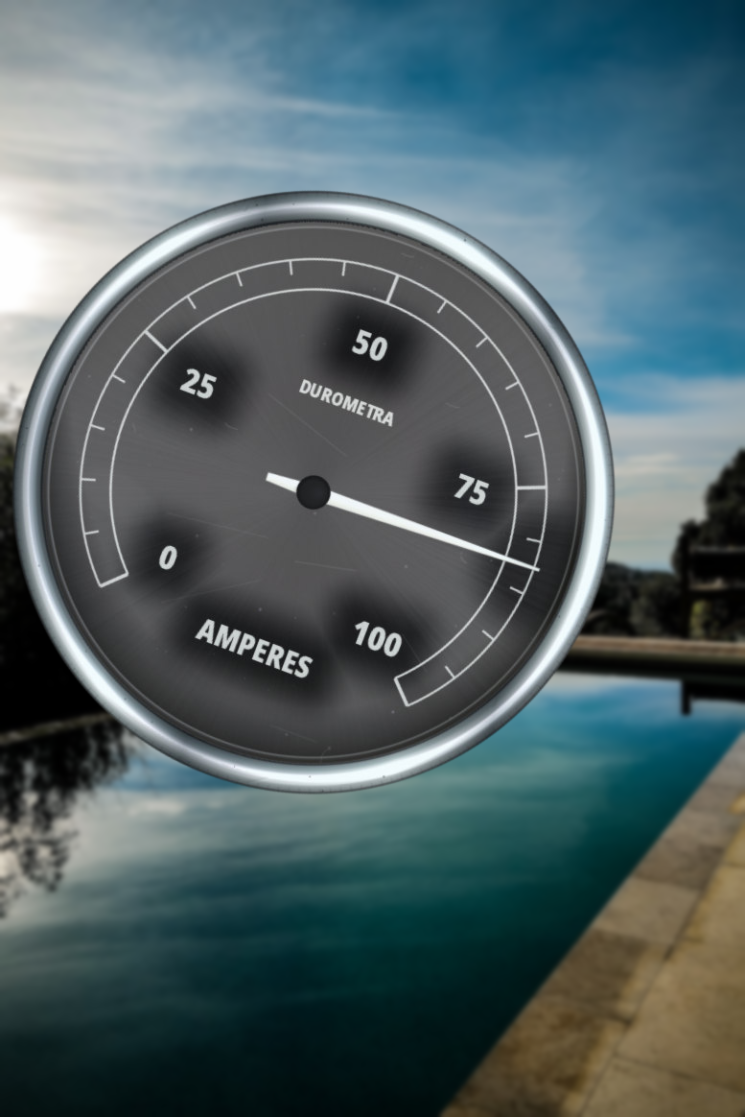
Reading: {"value": 82.5, "unit": "A"}
